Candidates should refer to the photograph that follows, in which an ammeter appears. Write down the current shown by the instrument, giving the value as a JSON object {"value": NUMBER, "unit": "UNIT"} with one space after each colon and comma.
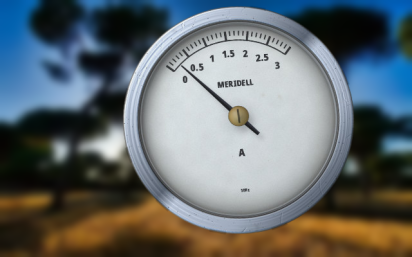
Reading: {"value": 0.2, "unit": "A"}
